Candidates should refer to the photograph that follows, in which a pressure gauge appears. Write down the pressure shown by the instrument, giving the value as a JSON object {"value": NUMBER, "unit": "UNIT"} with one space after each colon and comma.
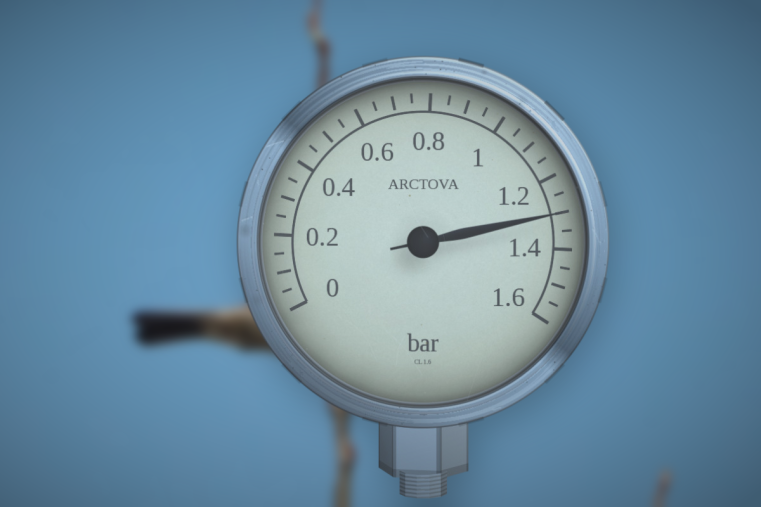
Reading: {"value": 1.3, "unit": "bar"}
